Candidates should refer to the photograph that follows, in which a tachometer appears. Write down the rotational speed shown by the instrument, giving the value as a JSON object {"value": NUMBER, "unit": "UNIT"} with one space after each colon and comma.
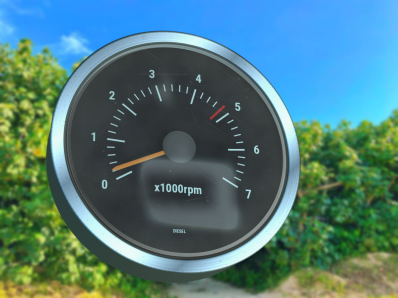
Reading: {"value": 200, "unit": "rpm"}
